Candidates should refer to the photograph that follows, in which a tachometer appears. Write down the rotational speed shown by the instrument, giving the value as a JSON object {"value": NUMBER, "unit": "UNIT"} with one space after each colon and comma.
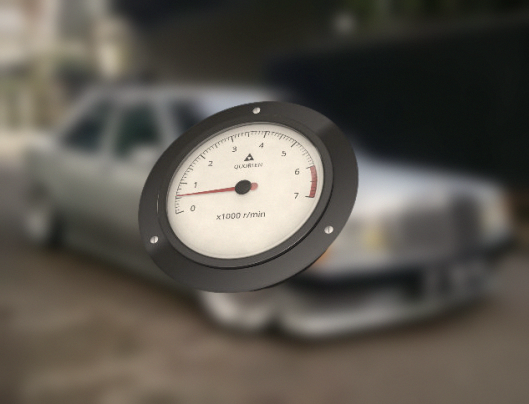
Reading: {"value": 500, "unit": "rpm"}
